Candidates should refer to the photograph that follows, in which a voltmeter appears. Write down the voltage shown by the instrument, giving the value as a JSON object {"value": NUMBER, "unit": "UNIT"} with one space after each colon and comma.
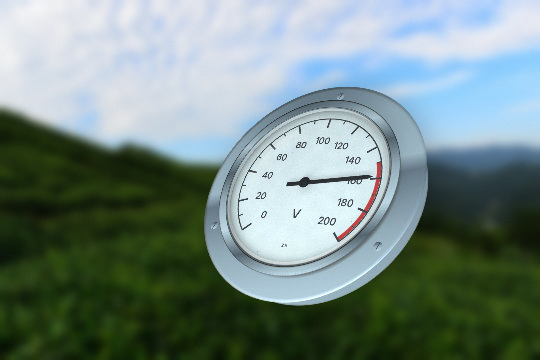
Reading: {"value": 160, "unit": "V"}
